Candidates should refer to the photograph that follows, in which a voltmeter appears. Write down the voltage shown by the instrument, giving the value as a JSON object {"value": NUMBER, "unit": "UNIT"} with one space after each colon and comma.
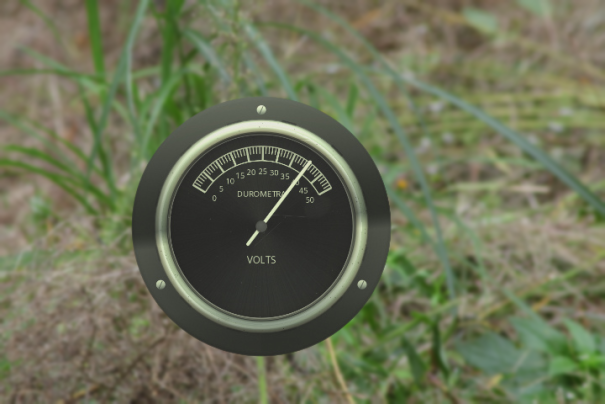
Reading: {"value": 40, "unit": "V"}
